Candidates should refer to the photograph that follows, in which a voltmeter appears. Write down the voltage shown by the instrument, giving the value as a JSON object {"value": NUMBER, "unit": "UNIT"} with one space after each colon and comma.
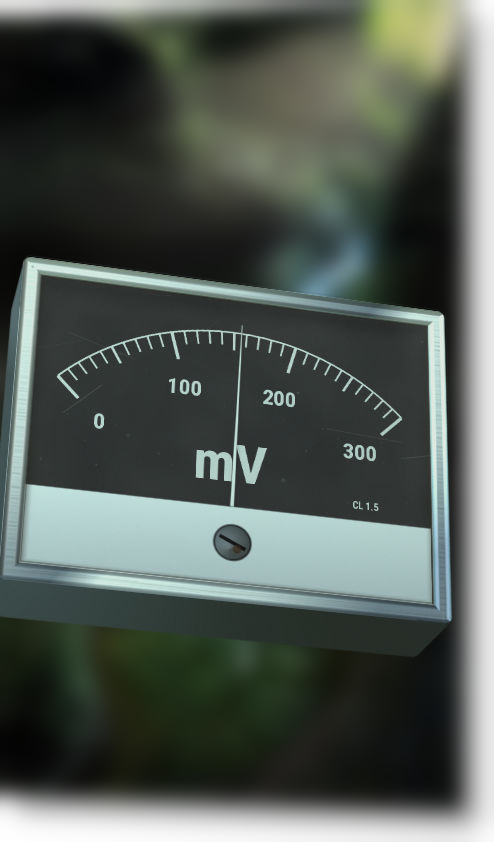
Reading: {"value": 155, "unit": "mV"}
